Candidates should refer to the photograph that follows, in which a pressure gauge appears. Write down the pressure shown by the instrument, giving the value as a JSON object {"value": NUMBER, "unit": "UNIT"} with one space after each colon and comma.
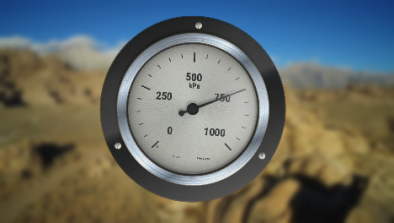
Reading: {"value": 750, "unit": "kPa"}
